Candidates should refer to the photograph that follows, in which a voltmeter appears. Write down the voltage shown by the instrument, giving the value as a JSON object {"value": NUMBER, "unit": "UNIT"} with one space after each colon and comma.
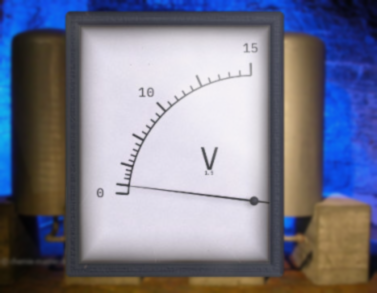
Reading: {"value": 2.5, "unit": "V"}
